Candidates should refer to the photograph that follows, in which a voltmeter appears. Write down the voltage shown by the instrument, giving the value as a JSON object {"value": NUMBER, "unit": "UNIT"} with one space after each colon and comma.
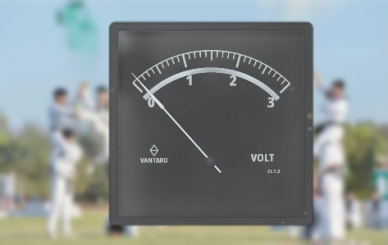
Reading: {"value": 0.1, "unit": "V"}
